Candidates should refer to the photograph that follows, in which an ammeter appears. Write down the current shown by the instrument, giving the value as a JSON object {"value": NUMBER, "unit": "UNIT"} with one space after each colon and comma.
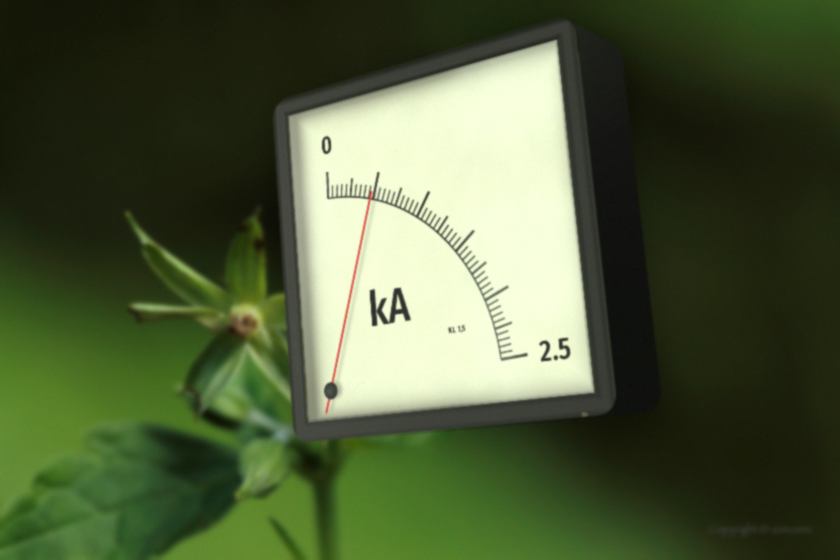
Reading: {"value": 0.5, "unit": "kA"}
